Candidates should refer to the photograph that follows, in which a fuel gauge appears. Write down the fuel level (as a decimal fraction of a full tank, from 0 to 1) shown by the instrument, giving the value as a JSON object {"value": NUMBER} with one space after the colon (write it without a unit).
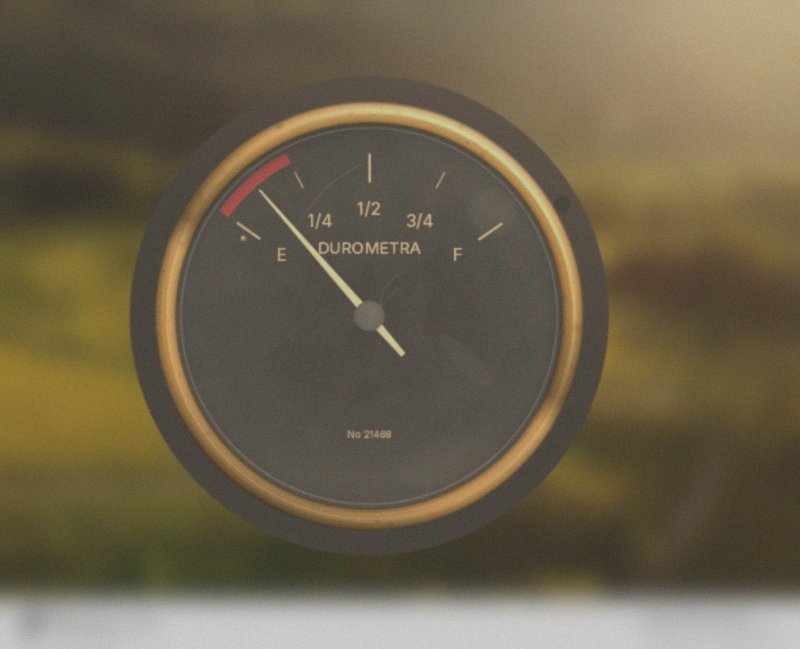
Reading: {"value": 0.125}
